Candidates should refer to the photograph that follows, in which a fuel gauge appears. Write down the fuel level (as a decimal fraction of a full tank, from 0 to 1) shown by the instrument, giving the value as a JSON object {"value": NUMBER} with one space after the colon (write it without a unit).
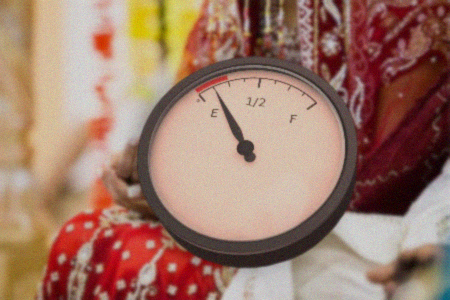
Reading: {"value": 0.125}
